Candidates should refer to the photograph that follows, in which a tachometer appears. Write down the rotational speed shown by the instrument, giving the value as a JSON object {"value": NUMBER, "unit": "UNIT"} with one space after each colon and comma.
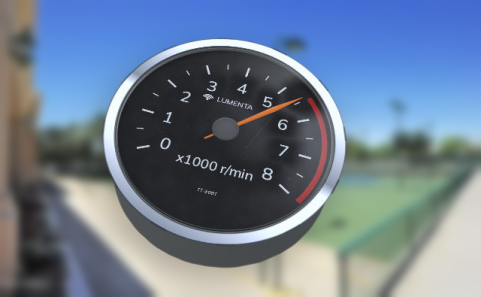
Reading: {"value": 5500, "unit": "rpm"}
